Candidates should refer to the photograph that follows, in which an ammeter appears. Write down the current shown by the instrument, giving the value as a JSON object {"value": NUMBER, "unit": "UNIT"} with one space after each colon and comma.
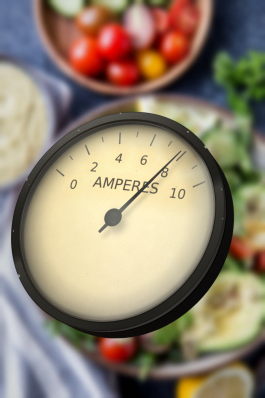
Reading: {"value": 8, "unit": "A"}
